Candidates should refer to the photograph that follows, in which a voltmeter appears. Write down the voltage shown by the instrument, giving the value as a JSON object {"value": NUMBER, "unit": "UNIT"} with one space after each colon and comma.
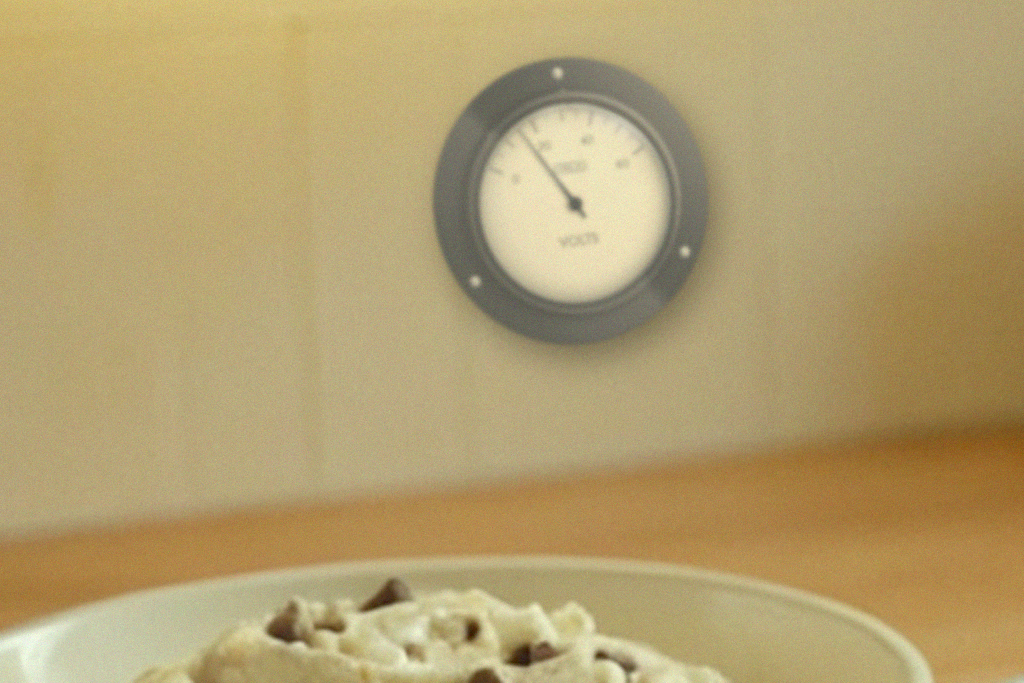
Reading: {"value": 15, "unit": "V"}
